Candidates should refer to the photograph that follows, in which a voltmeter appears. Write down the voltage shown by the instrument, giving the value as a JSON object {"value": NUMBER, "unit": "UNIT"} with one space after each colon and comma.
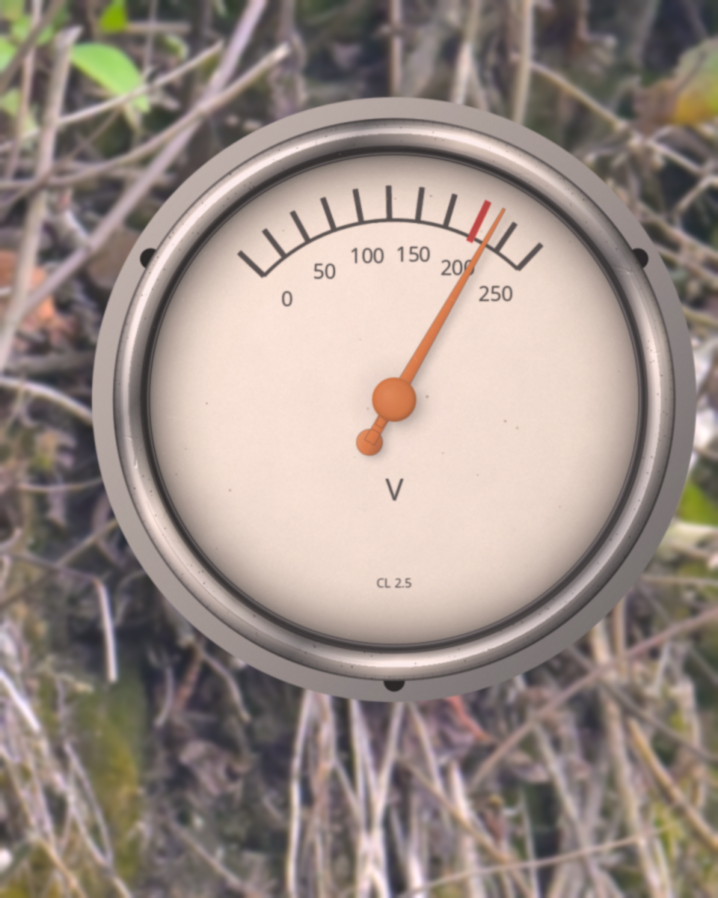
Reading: {"value": 212.5, "unit": "V"}
